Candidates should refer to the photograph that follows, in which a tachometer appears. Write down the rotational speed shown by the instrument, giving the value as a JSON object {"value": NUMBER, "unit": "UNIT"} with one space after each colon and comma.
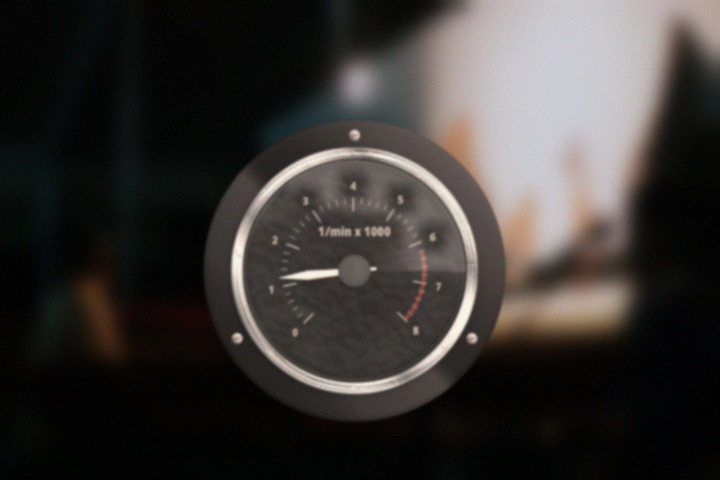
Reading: {"value": 1200, "unit": "rpm"}
